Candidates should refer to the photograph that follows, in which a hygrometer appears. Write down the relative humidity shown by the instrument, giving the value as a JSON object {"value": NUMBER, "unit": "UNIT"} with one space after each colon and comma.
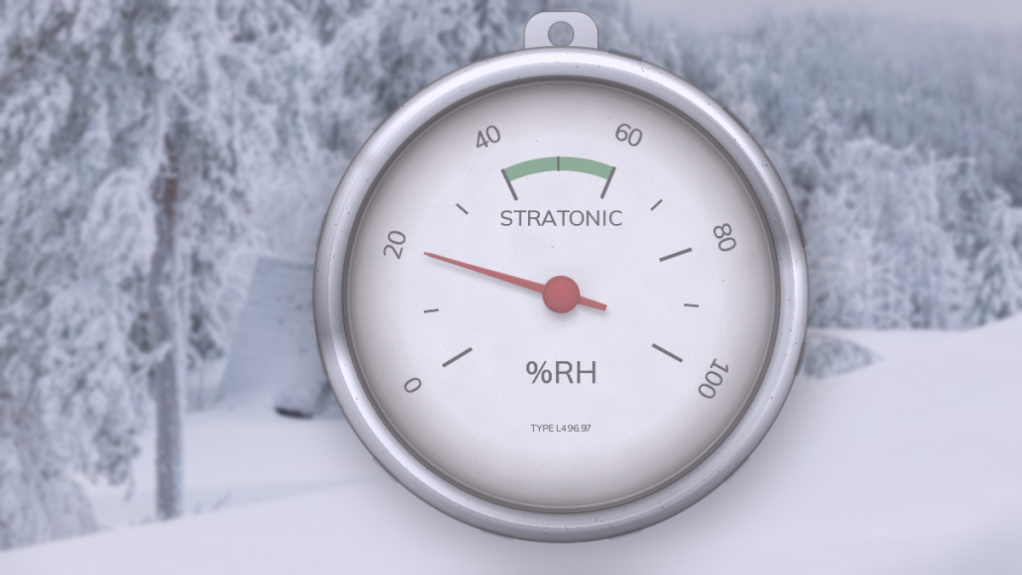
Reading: {"value": 20, "unit": "%"}
